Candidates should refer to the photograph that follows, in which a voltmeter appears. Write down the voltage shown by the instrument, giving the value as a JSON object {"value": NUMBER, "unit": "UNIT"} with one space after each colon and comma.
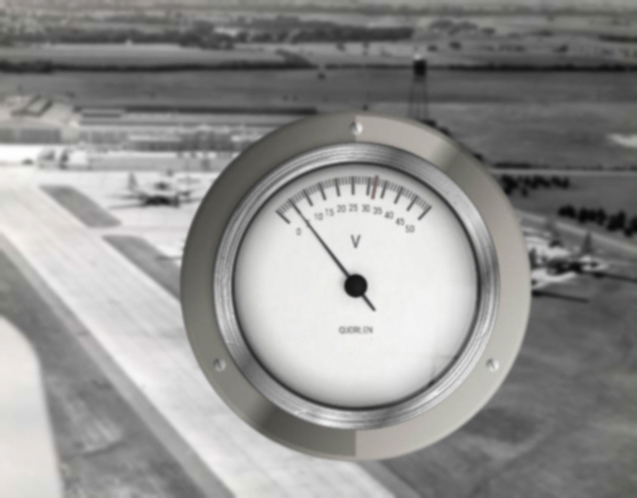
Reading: {"value": 5, "unit": "V"}
